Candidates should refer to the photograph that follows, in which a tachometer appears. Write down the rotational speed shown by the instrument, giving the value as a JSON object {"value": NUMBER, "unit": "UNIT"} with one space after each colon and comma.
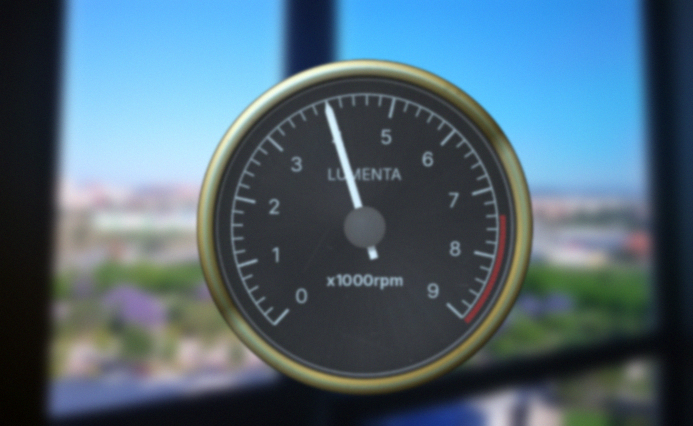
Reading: {"value": 4000, "unit": "rpm"}
